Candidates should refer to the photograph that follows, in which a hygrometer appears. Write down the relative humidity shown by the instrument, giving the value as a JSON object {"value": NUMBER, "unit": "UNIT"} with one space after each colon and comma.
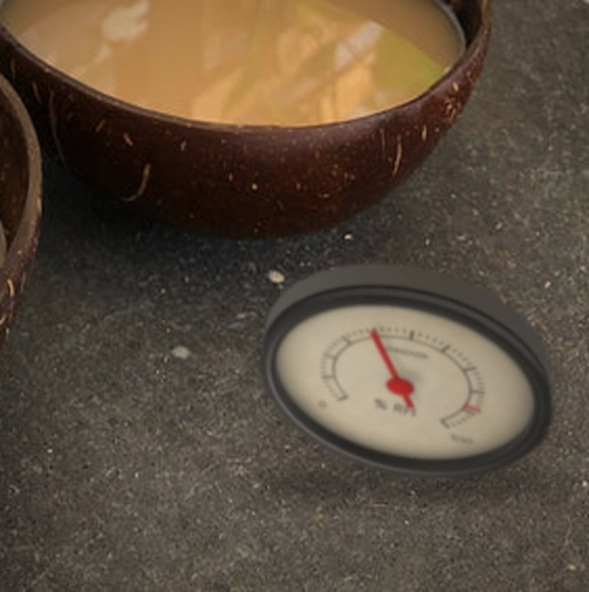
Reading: {"value": 40, "unit": "%"}
